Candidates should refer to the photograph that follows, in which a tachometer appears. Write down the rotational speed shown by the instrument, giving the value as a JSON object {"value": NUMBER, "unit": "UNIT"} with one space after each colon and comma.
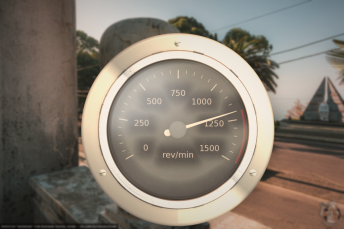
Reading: {"value": 1200, "unit": "rpm"}
